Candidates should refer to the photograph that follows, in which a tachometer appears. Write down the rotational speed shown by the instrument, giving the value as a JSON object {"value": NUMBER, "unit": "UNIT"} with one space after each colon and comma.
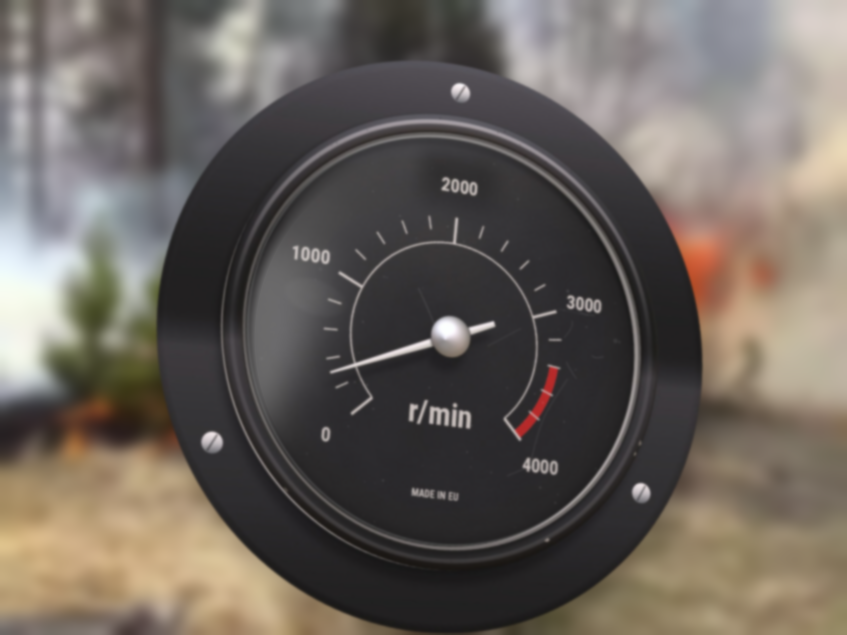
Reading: {"value": 300, "unit": "rpm"}
